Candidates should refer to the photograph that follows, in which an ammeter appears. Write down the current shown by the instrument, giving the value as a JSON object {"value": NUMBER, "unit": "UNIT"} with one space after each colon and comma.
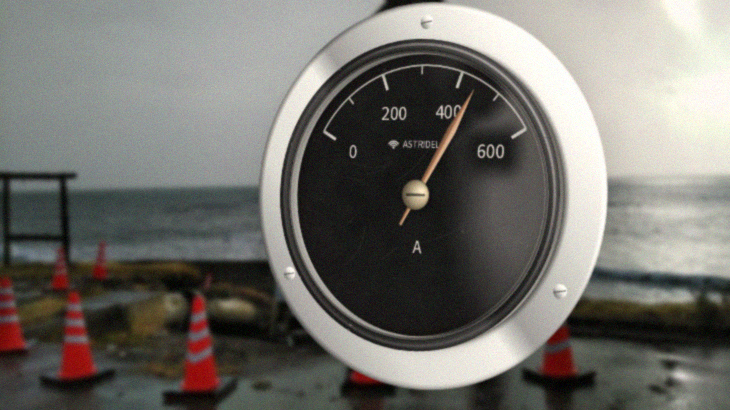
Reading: {"value": 450, "unit": "A"}
